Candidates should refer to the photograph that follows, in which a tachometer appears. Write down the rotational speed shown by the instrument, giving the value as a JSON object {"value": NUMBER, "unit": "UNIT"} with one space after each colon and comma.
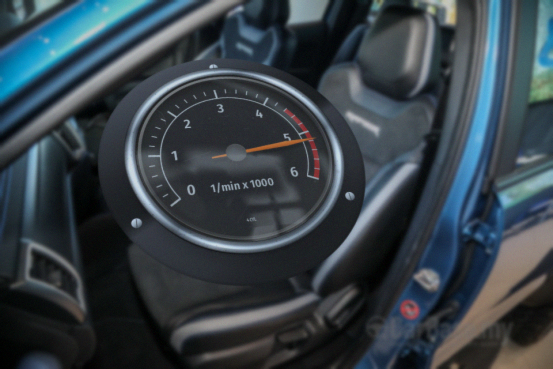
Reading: {"value": 5200, "unit": "rpm"}
